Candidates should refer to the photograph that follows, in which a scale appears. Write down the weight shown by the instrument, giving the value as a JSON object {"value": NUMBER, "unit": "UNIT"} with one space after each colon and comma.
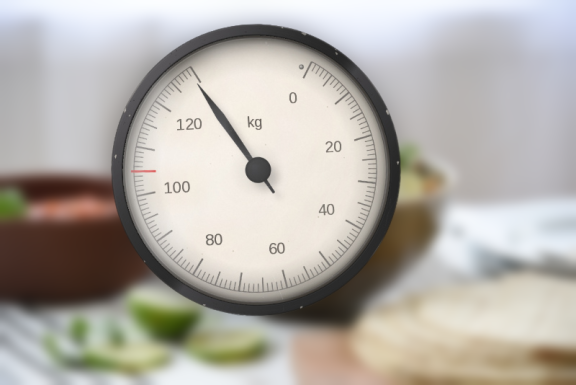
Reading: {"value": 129, "unit": "kg"}
